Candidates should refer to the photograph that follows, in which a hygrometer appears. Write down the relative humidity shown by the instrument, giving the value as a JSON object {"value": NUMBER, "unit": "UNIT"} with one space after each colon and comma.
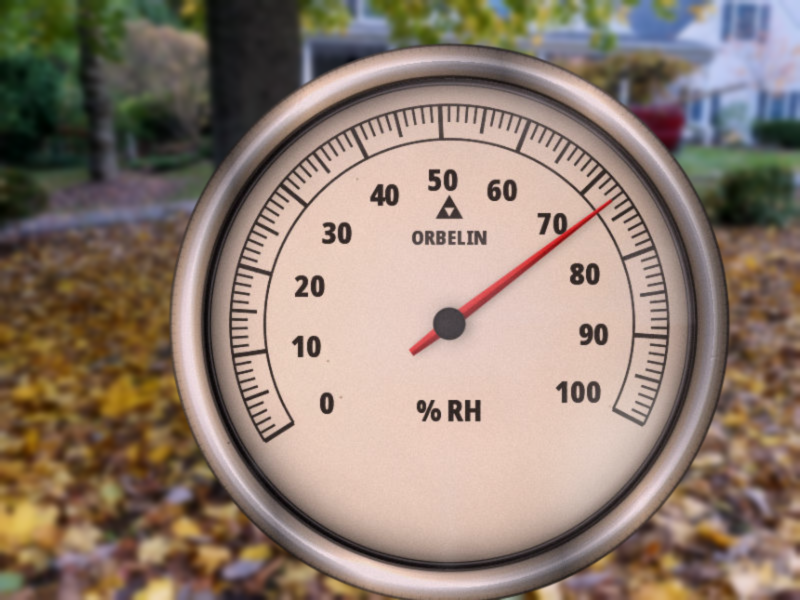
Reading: {"value": 73, "unit": "%"}
